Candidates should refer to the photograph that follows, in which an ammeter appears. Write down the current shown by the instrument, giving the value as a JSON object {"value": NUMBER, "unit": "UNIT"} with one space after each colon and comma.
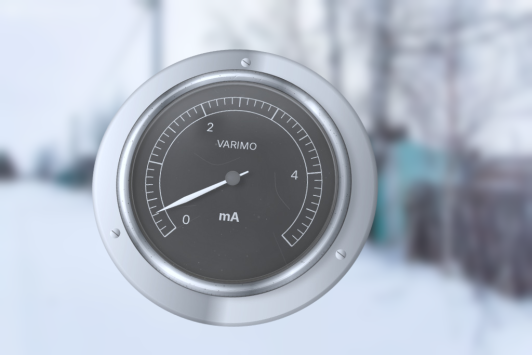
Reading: {"value": 0.3, "unit": "mA"}
